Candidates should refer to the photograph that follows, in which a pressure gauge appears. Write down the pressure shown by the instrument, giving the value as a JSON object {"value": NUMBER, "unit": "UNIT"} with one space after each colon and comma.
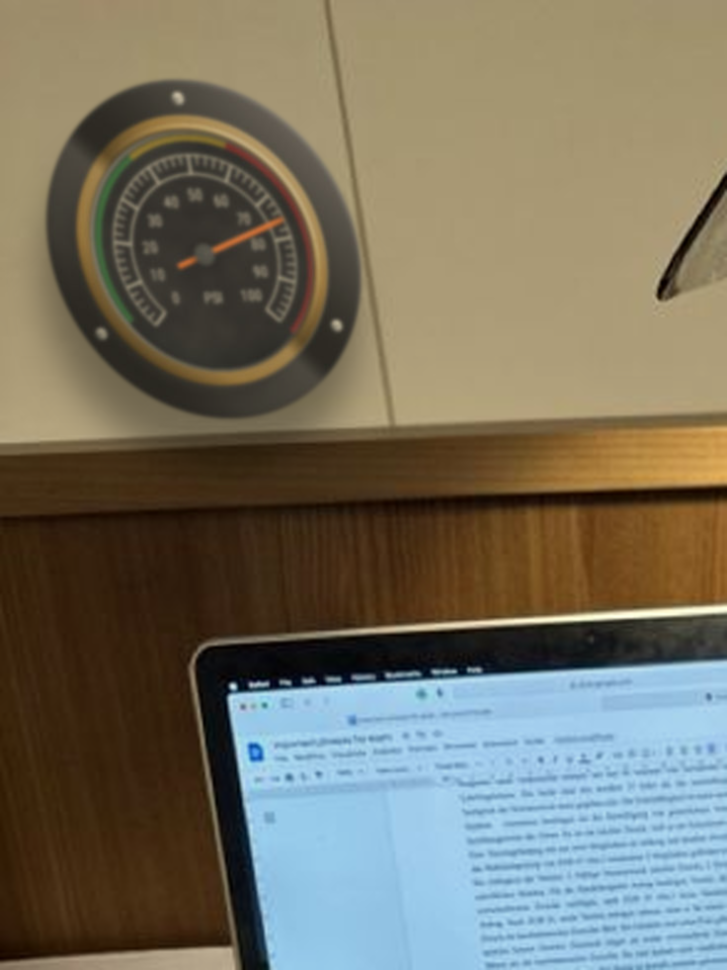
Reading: {"value": 76, "unit": "psi"}
